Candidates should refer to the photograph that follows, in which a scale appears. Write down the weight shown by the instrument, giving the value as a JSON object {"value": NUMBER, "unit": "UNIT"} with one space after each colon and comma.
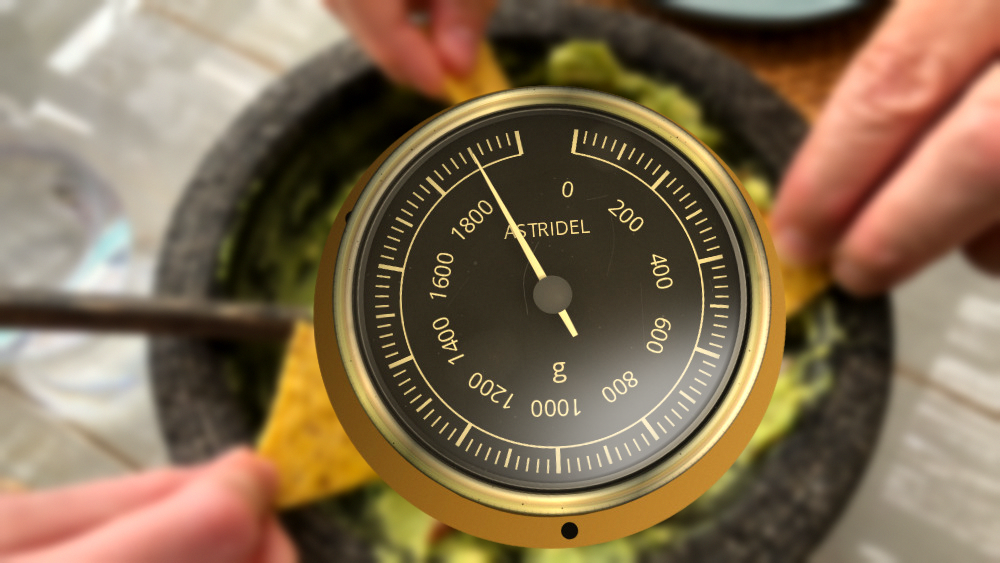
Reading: {"value": 1900, "unit": "g"}
